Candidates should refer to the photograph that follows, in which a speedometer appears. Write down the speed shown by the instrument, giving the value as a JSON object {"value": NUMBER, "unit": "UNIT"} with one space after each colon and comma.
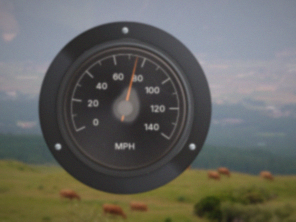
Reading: {"value": 75, "unit": "mph"}
